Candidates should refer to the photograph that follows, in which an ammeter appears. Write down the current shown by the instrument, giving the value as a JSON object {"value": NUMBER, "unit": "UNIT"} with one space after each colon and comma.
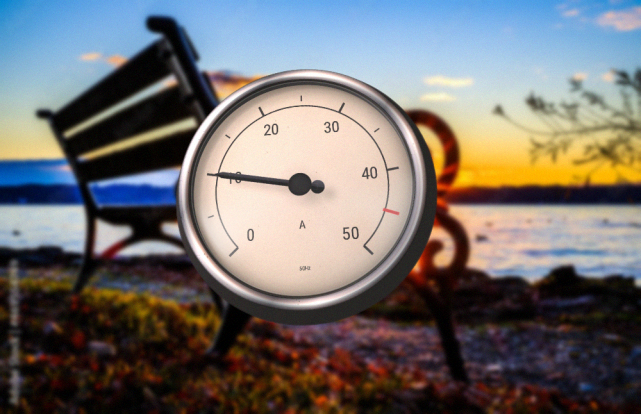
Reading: {"value": 10, "unit": "A"}
